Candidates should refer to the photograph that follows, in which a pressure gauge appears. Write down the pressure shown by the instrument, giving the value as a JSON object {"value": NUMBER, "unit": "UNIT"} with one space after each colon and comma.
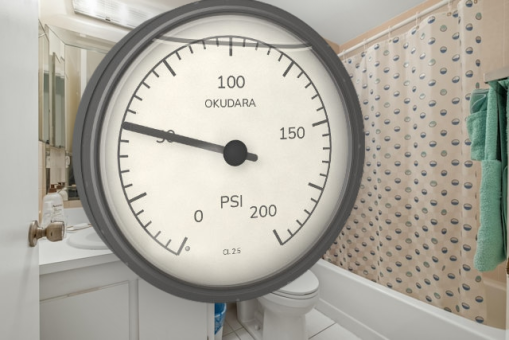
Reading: {"value": 50, "unit": "psi"}
